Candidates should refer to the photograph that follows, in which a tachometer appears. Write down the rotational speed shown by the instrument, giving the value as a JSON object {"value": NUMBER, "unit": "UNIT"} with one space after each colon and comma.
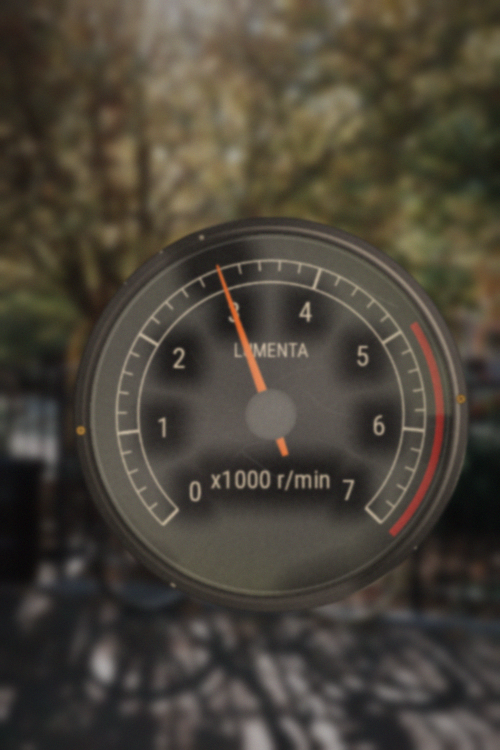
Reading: {"value": 3000, "unit": "rpm"}
